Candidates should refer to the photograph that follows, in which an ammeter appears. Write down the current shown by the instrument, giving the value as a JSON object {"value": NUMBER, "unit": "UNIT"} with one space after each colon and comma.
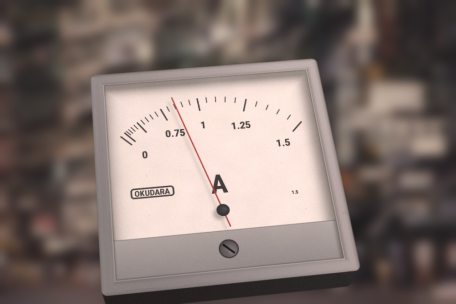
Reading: {"value": 0.85, "unit": "A"}
